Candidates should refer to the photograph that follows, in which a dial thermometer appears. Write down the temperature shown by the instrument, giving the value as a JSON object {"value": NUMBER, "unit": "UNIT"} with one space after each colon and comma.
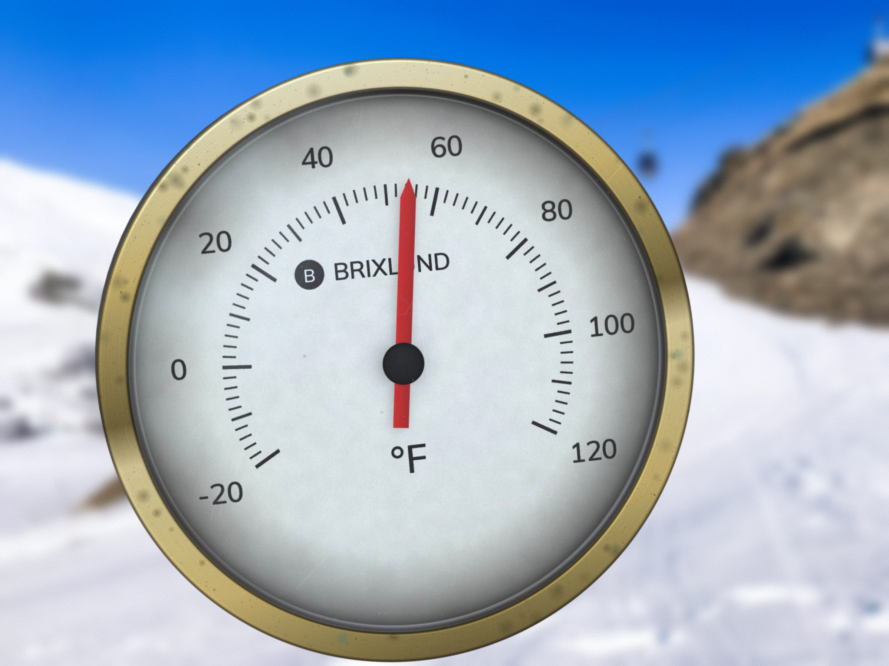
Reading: {"value": 54, "unit": "°F"}
